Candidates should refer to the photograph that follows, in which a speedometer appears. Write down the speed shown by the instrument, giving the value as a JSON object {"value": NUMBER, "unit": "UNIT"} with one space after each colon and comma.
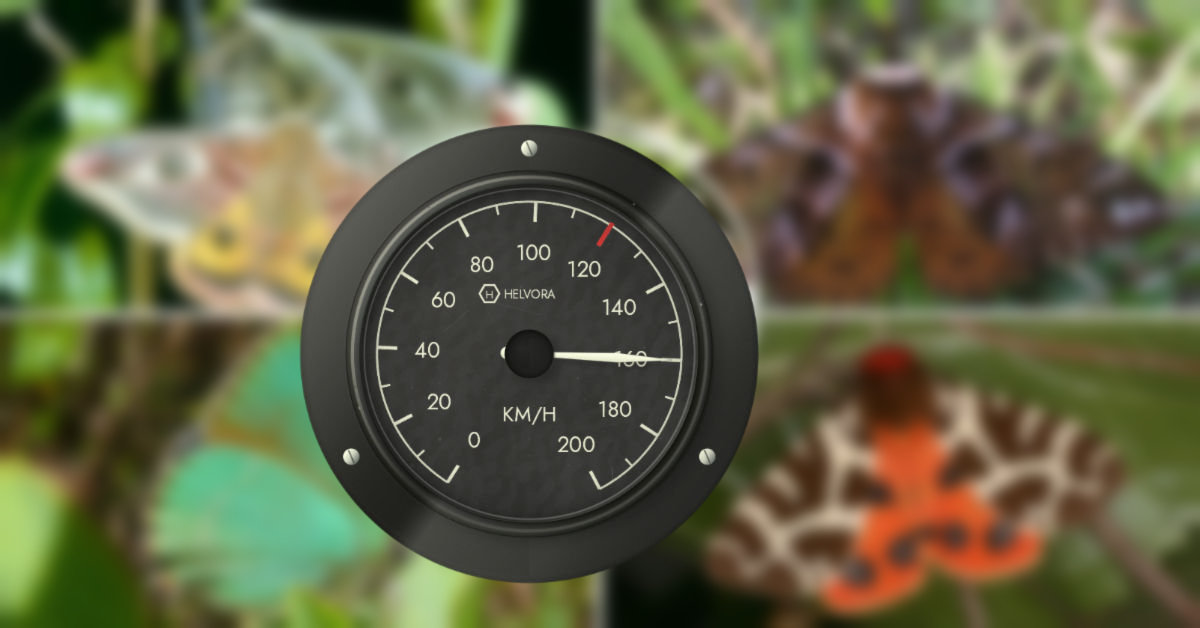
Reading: {"value": 160, "unit": "km/h"}
